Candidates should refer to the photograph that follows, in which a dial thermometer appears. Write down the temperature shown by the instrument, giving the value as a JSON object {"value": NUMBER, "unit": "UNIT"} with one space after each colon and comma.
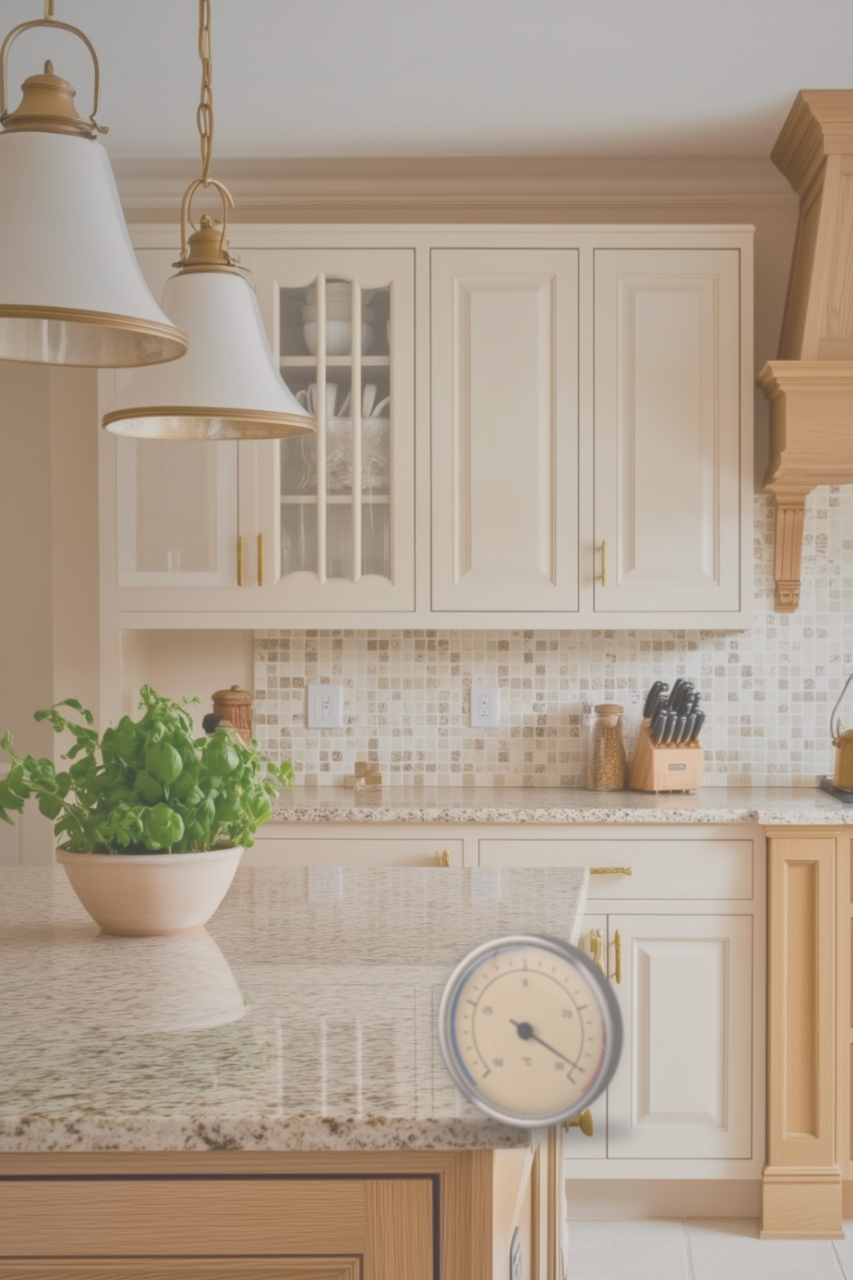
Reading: {"value": 45, "unit": "°C"}
